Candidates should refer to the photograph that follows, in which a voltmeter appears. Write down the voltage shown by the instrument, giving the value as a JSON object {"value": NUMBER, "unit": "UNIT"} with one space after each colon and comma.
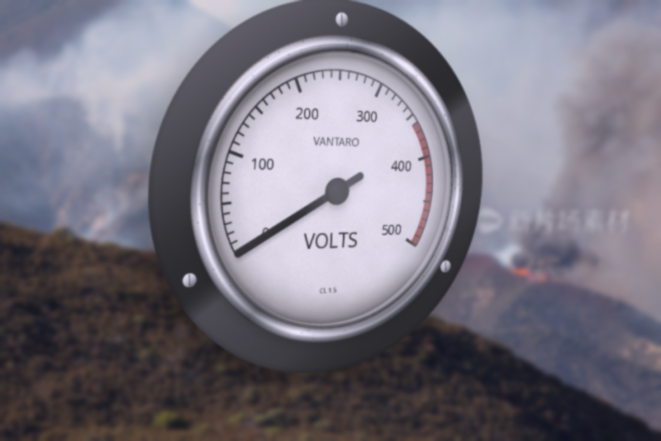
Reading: {"value": 0, "unit": "V"}
